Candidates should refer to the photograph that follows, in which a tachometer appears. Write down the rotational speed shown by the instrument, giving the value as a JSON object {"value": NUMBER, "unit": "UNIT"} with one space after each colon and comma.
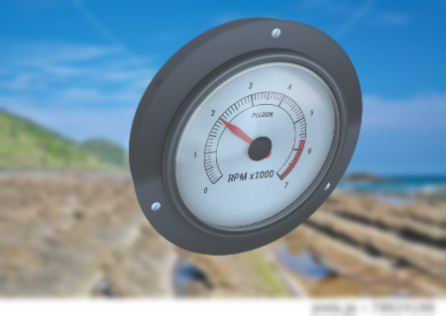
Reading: {"value": 2000, "unit": "rpm"}
